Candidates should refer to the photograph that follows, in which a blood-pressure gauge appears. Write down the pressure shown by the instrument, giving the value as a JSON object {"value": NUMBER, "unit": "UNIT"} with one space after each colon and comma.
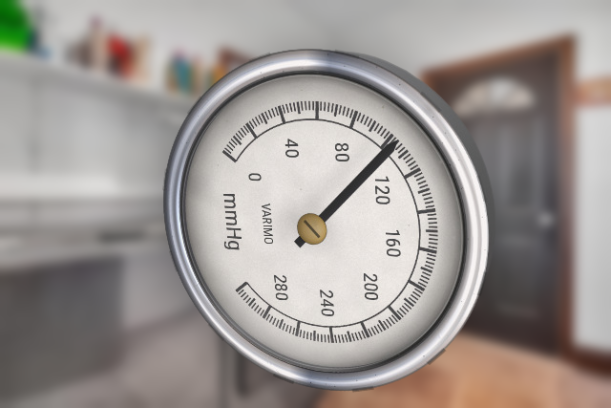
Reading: {"value": 104, "unit": "mmHg"}
